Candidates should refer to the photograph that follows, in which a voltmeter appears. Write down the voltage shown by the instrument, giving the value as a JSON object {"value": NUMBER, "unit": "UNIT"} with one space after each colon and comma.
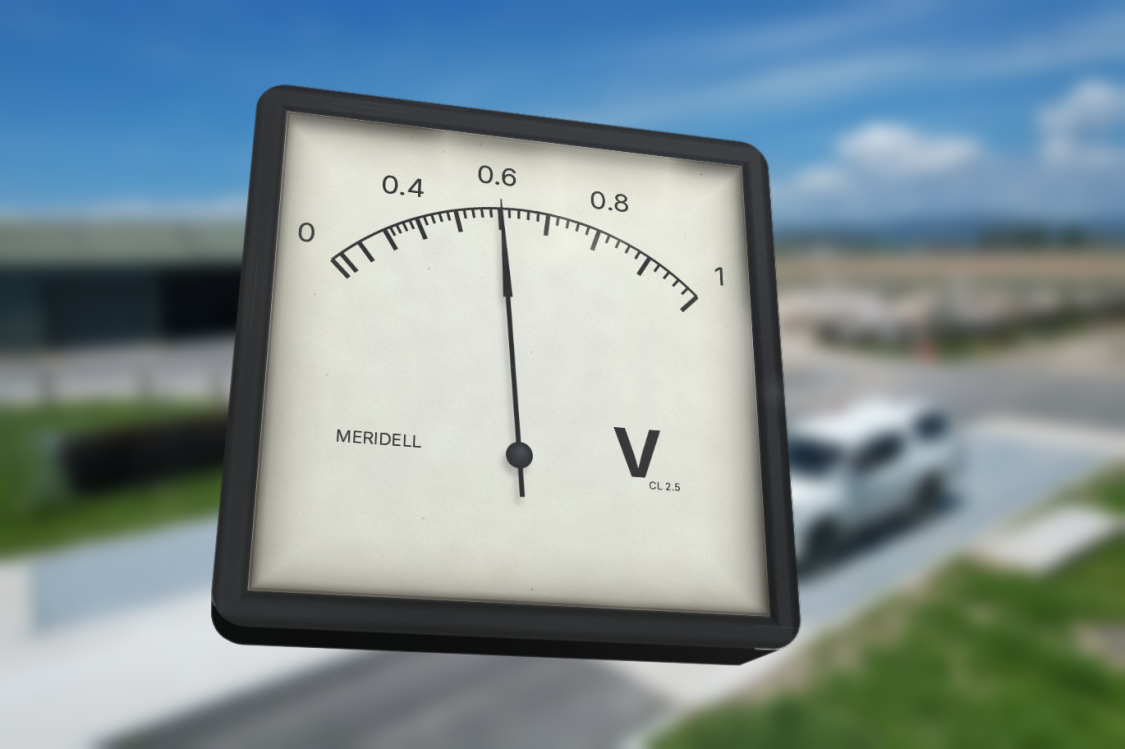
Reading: {"value": 0.6, "unit": "V"}
